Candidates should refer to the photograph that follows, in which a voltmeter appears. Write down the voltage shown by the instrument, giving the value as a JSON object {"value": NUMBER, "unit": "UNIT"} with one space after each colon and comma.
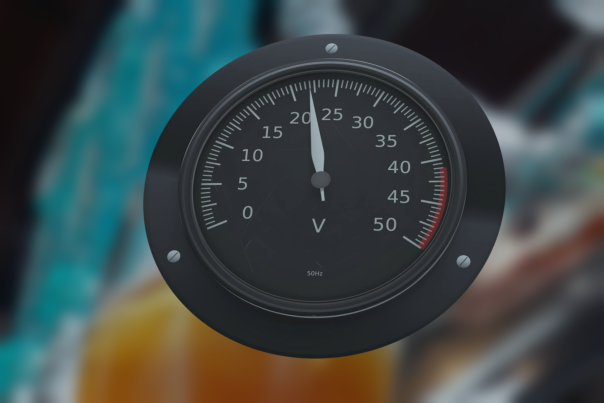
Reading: {"value": 22, "unit": "V"}
